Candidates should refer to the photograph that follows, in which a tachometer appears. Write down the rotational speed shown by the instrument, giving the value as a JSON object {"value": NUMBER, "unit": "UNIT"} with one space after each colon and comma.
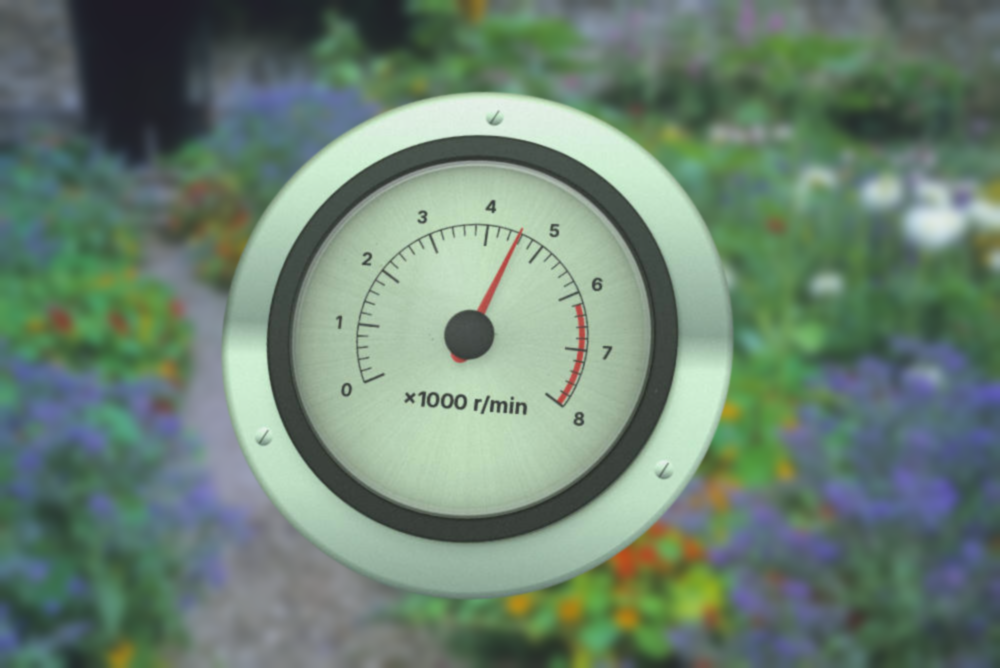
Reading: {"value": 4600, "unit": "rpm"}
